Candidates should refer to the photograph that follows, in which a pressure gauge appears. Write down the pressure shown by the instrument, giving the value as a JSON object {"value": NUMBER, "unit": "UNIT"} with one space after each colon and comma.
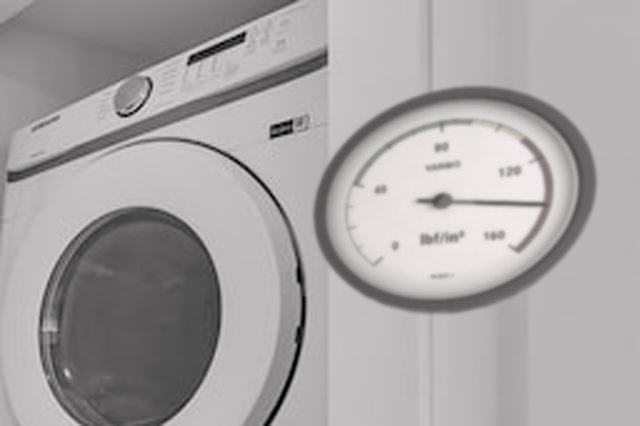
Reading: {"value": 140, "unit": "psi"}
